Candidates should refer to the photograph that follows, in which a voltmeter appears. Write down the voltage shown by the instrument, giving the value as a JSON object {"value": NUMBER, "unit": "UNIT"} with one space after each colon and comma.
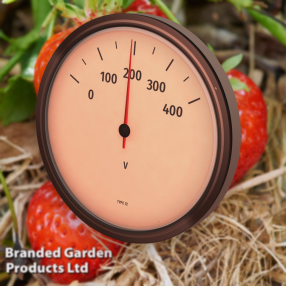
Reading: {"value": 200, "unit": "V"}
